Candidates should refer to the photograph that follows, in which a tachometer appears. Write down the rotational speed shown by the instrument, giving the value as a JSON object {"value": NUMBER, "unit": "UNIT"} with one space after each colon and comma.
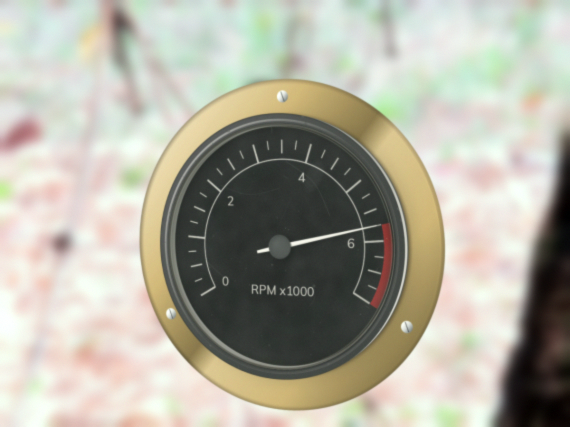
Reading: {"value": 5750, "unit": "rpm"}
